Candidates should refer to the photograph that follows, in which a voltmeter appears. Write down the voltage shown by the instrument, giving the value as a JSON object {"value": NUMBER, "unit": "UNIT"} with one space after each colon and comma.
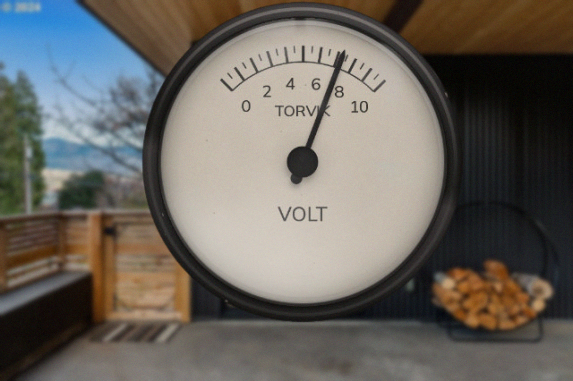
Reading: {"value": 7.25, "unit": "V"}
